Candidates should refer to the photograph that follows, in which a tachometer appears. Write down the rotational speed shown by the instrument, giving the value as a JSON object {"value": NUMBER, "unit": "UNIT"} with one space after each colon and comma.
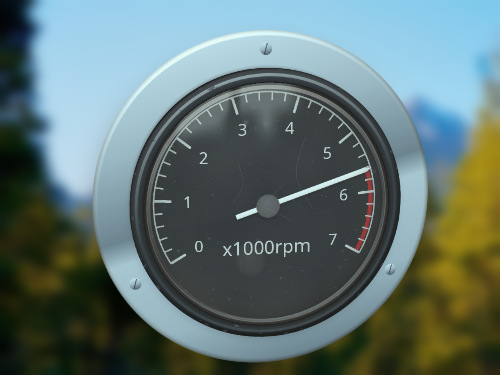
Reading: {"value": 5600, "unit": "rpm"}
